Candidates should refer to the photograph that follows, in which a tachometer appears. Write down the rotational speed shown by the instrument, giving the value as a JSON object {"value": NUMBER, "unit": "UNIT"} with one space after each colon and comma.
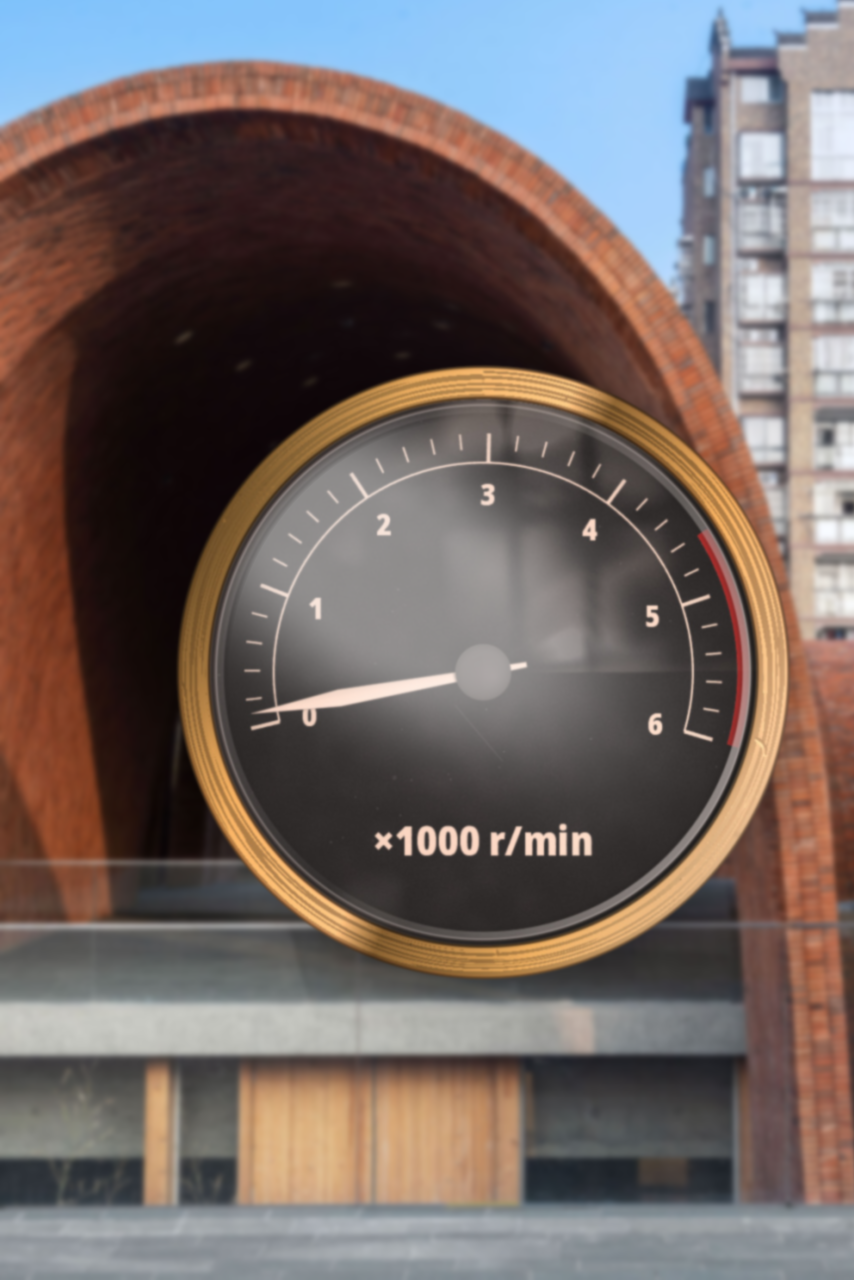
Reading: {"value": 100, "unit": "rpm"}
